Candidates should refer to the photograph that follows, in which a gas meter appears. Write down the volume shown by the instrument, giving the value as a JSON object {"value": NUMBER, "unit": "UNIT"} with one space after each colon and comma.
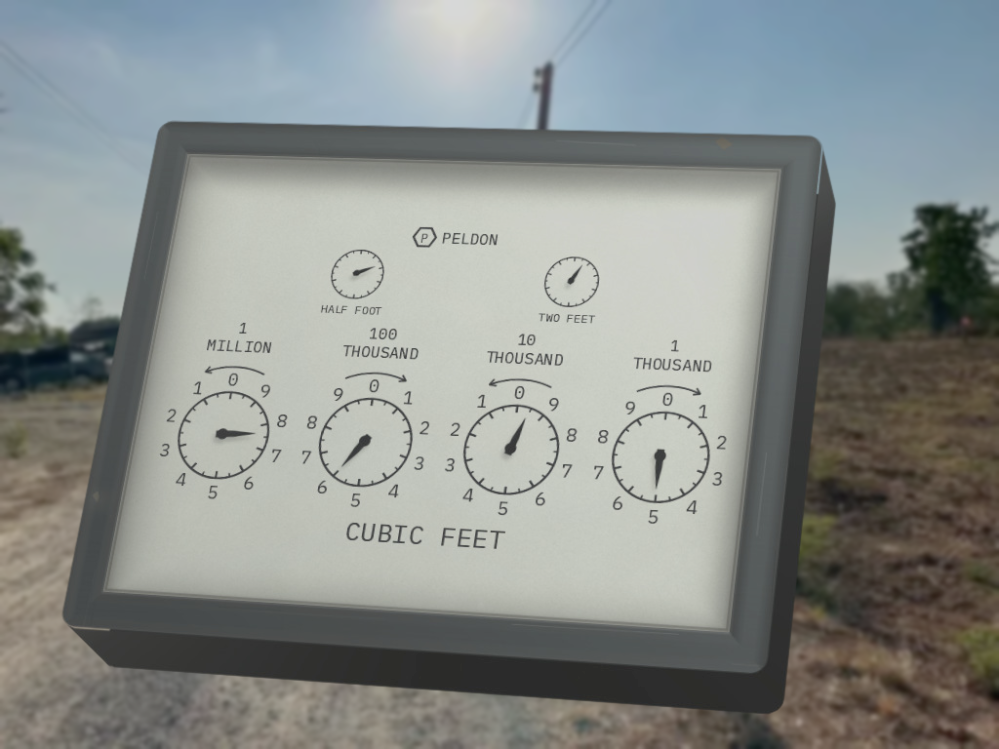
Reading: {"value": 759500, "unit": "ft³"}
